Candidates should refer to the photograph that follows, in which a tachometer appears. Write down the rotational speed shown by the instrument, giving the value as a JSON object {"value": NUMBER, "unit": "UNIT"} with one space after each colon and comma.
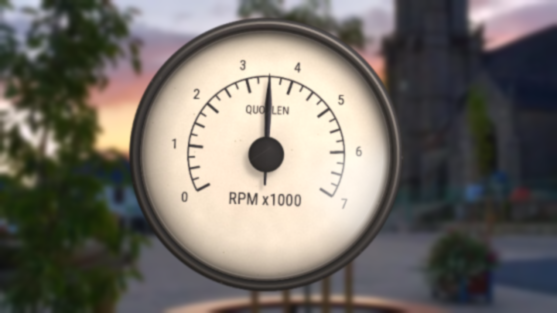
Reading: {"value": 3500, "unit": "rpm"}
